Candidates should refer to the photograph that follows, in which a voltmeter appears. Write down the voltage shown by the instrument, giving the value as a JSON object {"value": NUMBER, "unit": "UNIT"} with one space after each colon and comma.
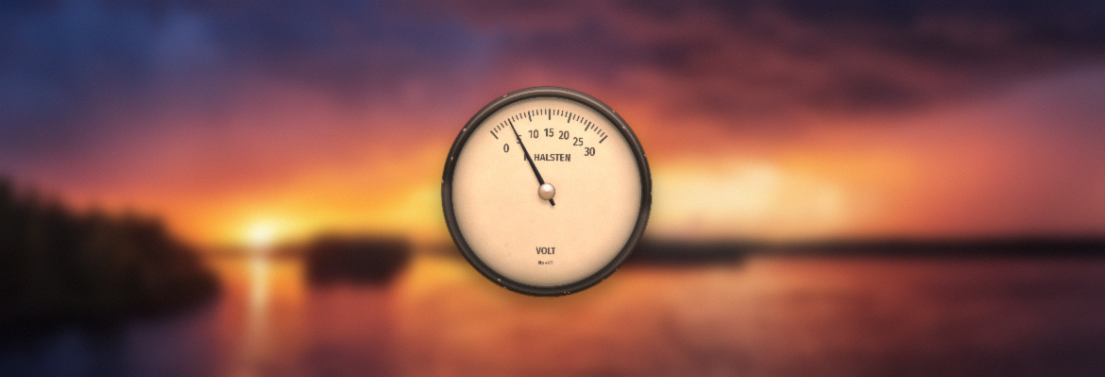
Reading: {"value": 5, "unit": "V"}
